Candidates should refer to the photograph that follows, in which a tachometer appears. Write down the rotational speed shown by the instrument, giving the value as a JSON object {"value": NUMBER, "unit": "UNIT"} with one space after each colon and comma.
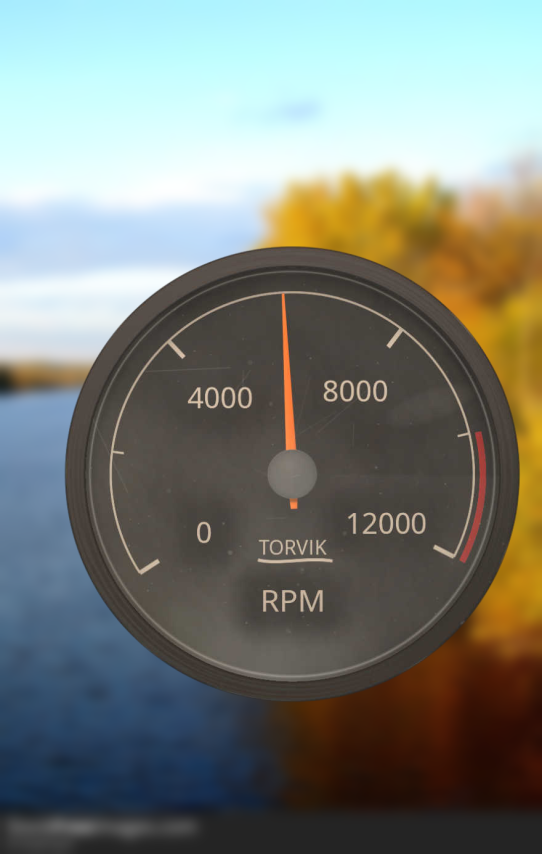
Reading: {"value": 6000, "unit": "rpm"}
